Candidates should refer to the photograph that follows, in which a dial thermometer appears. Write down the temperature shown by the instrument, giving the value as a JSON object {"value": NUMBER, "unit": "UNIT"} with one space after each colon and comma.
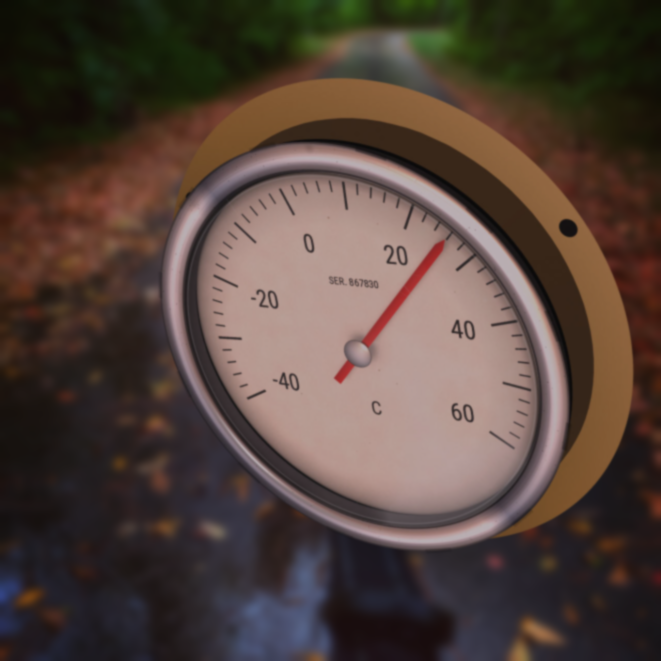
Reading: {"value": 26, "unit": "°C"}
